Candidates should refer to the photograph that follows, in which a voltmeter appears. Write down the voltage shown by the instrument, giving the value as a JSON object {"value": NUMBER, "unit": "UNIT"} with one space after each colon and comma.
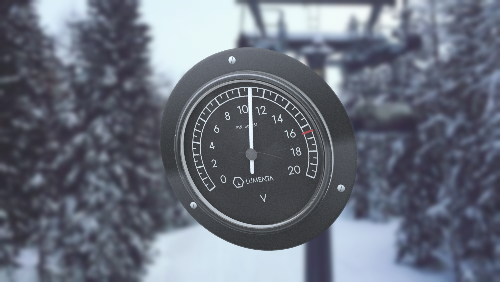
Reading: {"value": 11, "unit": "V"}
